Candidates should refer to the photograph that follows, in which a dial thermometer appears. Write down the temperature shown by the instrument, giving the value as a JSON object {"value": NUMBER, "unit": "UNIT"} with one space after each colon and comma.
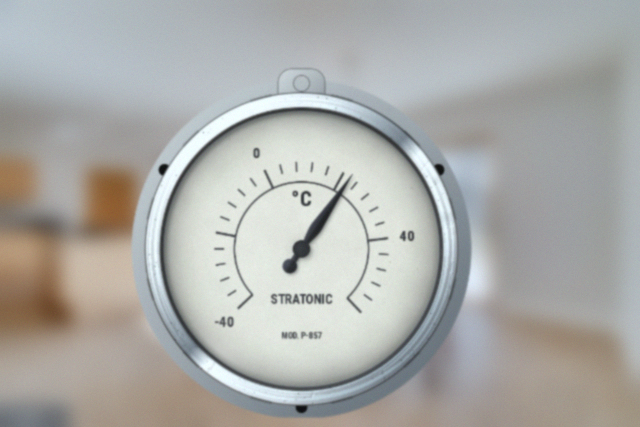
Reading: {"value": 22, "unit": "°C"}
